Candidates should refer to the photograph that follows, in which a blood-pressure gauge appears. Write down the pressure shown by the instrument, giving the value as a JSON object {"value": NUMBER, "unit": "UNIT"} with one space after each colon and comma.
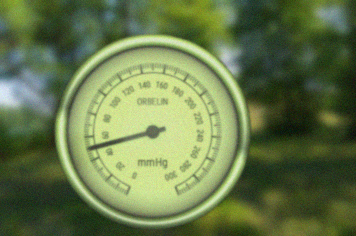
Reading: {"value": 50, "unit": "mmHg"}
